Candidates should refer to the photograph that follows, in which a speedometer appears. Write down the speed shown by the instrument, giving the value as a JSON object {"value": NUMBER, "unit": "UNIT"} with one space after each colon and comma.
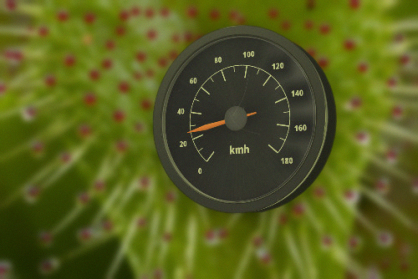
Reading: {"value": 25, "unit": "km/h"}
